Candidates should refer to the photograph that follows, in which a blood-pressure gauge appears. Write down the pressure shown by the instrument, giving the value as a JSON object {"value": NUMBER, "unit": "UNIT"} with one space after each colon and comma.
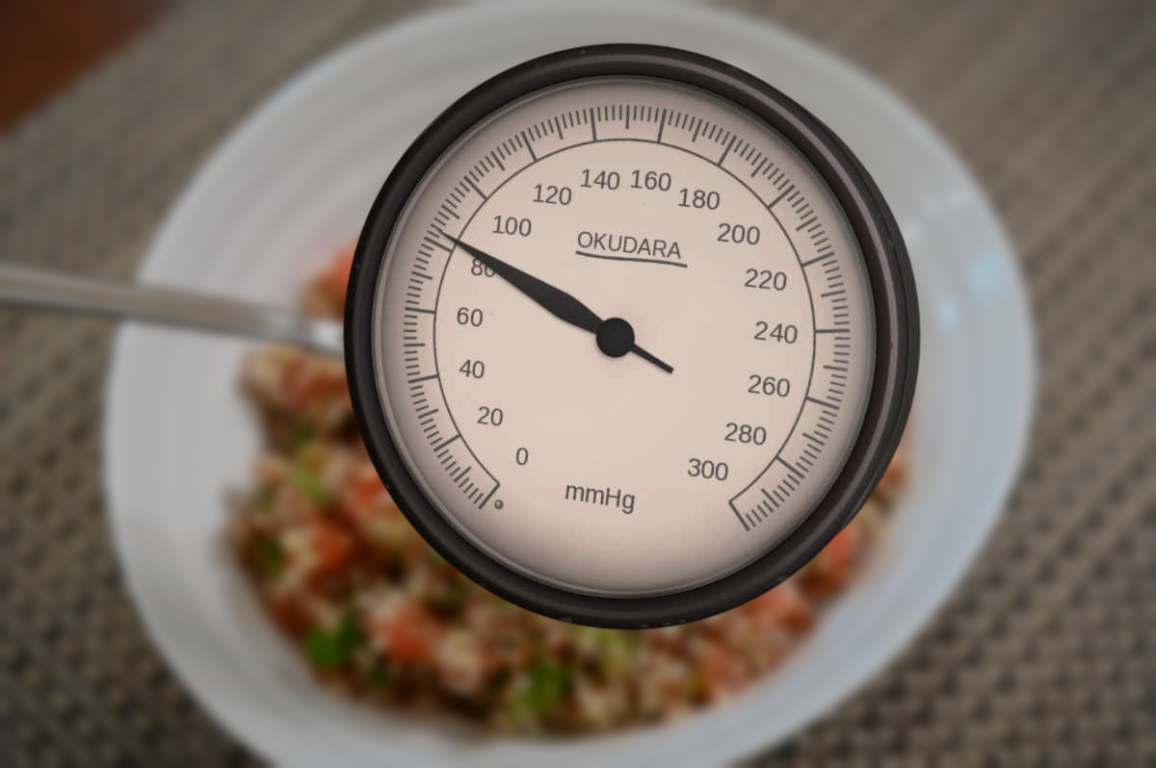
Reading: {"value": 84, "unit": "mmHg"}
